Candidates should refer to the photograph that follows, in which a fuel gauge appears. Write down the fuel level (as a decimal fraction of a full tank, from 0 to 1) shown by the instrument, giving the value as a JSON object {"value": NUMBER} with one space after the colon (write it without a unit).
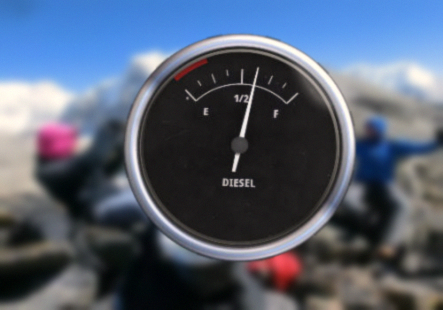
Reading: {"value": 0.625}
